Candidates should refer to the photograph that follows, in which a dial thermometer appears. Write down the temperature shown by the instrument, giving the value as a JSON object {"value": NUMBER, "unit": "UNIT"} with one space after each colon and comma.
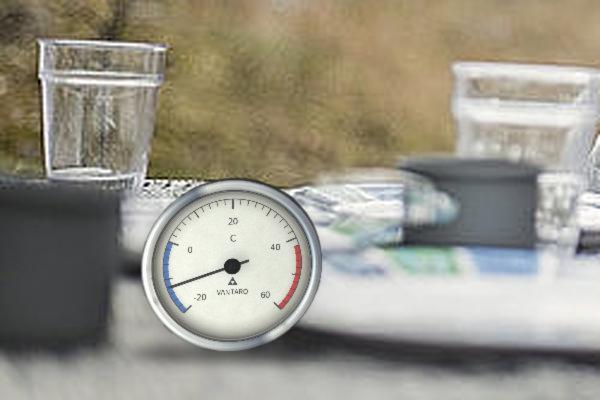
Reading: {"value": -12, "unit": "°C"}
